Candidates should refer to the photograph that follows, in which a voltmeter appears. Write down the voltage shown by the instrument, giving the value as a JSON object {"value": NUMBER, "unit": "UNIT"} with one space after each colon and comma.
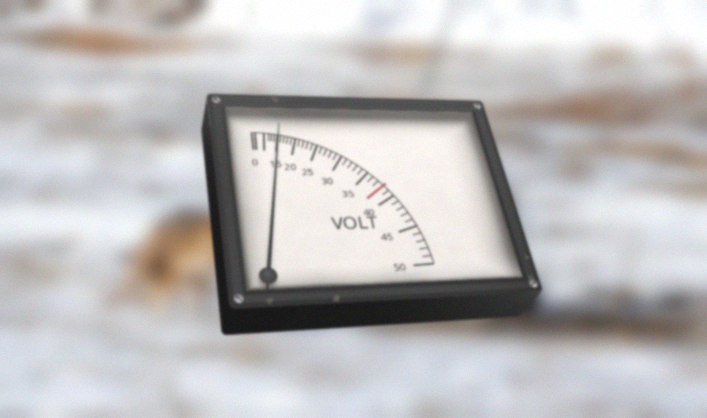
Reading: {"value": 15, "unit": "V"}
